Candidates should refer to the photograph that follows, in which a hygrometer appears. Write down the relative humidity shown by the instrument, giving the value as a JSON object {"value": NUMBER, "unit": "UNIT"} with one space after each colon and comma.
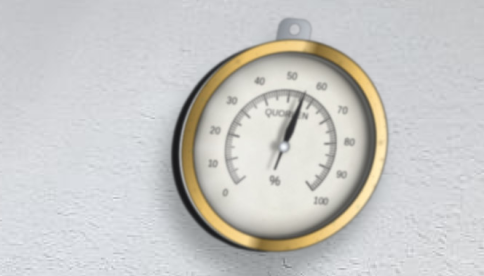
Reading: {"value": 55, "unit": "%"}
